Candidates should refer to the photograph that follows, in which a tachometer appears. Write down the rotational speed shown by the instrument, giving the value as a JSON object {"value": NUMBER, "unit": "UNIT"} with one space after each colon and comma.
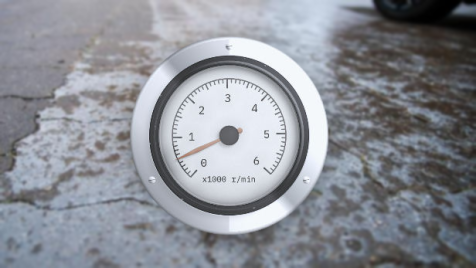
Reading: {"value": 500, "unit": "rpm"}
